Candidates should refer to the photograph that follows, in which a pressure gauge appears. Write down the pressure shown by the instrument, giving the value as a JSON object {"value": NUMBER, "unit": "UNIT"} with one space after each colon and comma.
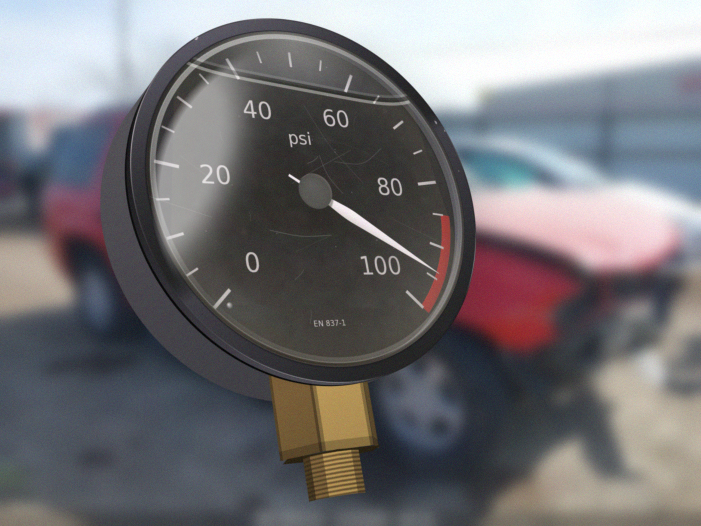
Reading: {"value": 95, "unit": "psi"}
